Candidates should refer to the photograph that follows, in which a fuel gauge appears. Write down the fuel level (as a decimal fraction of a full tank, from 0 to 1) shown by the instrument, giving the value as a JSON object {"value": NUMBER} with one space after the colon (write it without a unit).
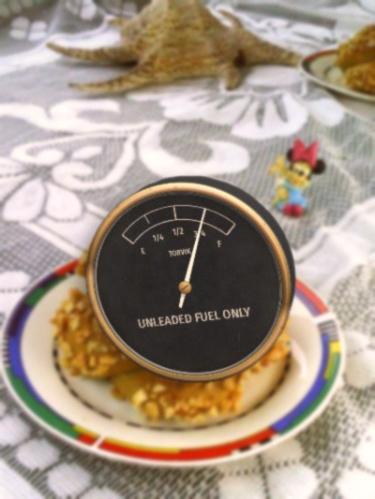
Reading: {"value": 0.75}
